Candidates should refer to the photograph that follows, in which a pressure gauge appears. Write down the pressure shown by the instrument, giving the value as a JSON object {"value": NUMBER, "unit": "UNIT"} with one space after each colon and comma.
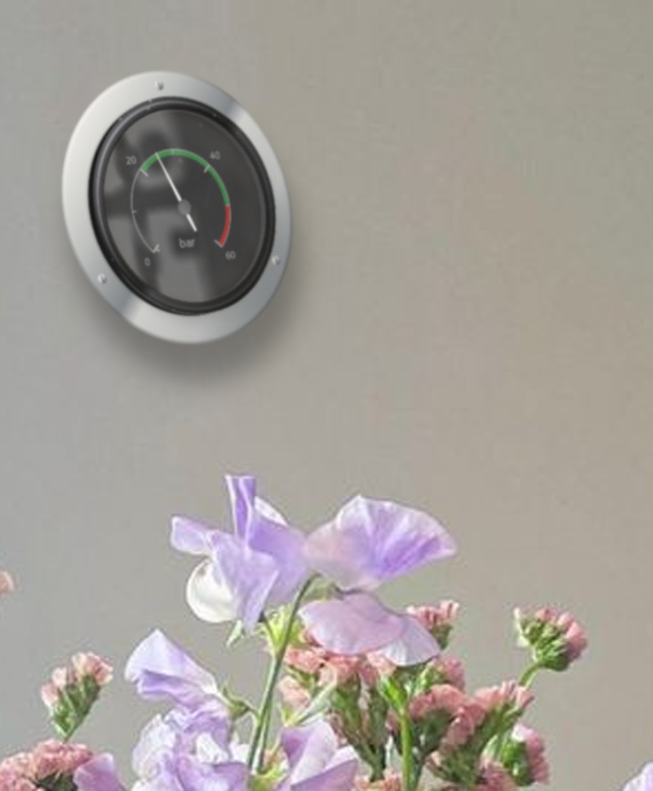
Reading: {"value": 25, "unit": "bar"}
